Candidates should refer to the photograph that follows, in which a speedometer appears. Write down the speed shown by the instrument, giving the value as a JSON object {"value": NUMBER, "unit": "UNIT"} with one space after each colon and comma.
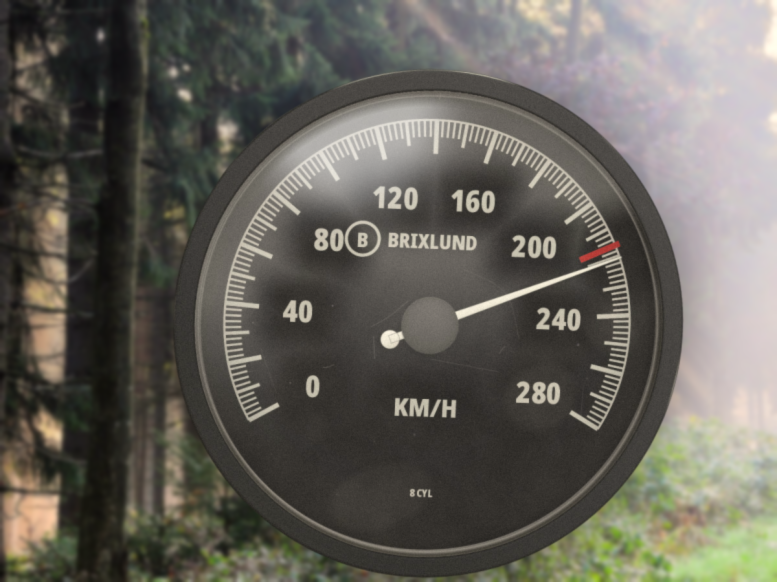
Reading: {"value": 220, "unit": "km/h"}
